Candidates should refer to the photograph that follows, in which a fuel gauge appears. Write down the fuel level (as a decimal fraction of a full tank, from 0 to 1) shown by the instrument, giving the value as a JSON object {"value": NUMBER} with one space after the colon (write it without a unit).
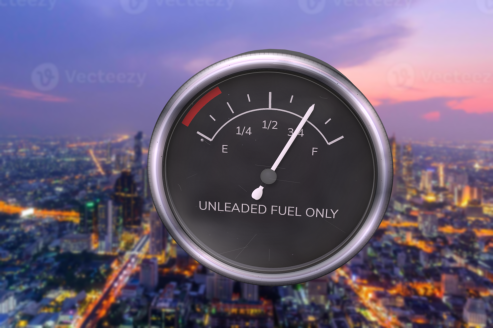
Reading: {"value": 0.75}
